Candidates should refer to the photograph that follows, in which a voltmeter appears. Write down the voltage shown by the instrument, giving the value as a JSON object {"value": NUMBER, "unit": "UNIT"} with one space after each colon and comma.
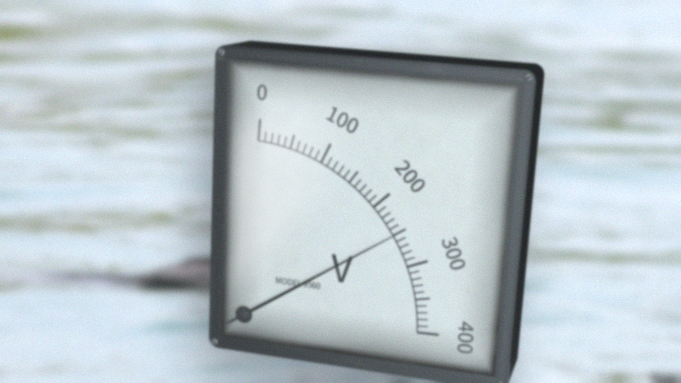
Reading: {"value": 250, "unit": "V"}
